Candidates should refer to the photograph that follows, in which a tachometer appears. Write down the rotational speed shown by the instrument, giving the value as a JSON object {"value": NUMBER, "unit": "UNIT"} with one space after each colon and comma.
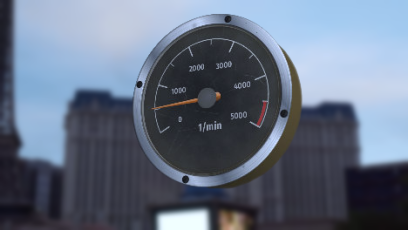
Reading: {"value": 500, "unit": "rpm"}
